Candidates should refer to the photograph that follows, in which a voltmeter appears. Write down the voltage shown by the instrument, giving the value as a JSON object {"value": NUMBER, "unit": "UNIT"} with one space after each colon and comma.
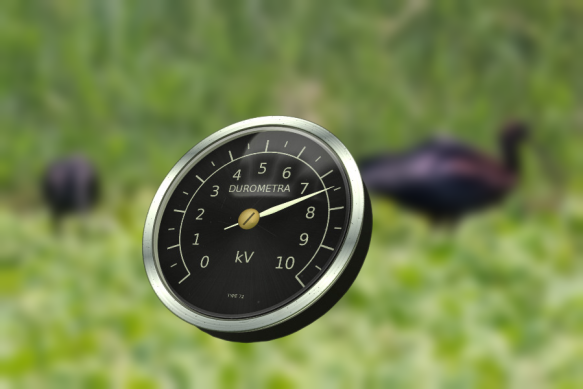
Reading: {"value": 7.5, "unit": "kV"}
